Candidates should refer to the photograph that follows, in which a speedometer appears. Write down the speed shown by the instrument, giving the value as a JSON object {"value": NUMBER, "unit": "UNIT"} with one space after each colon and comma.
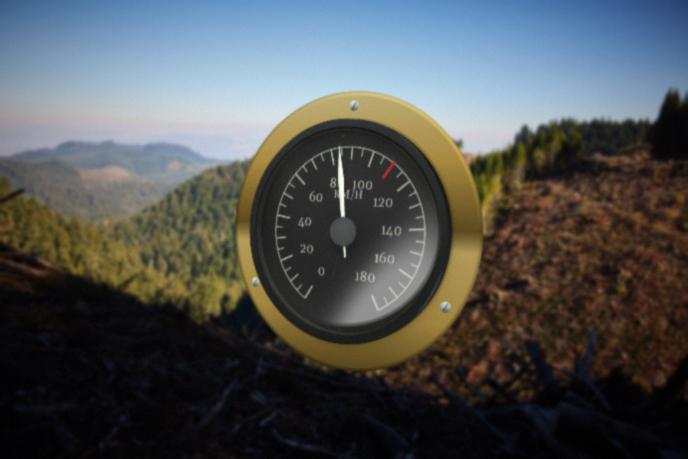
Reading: {"value": 85, "unit": "km/h"}
